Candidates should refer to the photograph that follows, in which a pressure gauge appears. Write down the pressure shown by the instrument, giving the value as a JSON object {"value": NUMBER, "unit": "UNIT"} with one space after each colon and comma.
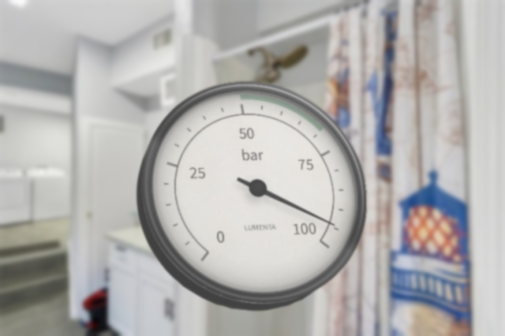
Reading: {"value": 95, "unit": "bar"}
